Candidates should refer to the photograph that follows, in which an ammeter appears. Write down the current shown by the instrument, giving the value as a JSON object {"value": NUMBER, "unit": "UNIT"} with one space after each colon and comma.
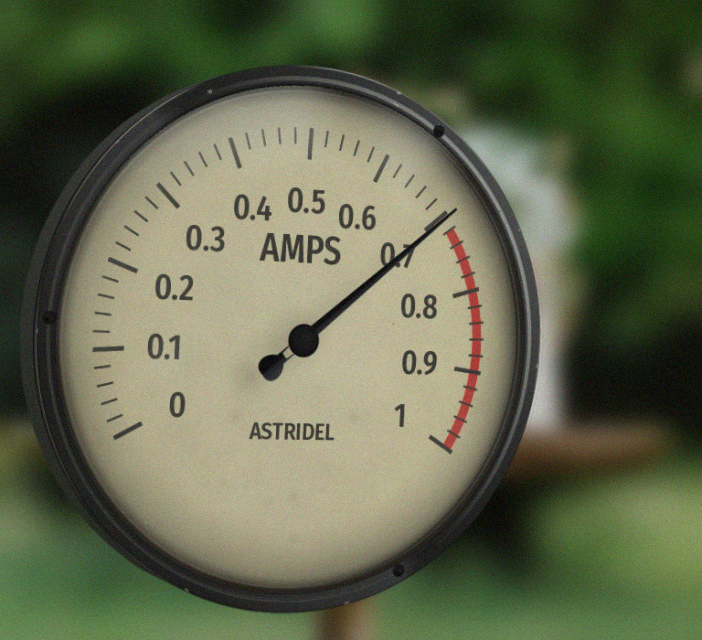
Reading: {"value": 0.7, "unit": "A"}
